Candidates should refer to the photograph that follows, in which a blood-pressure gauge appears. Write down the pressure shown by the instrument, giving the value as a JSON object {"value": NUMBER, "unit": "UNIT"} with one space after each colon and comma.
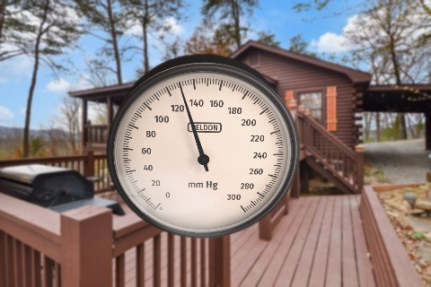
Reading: {"value": 130, "unit": "mmHg"}
